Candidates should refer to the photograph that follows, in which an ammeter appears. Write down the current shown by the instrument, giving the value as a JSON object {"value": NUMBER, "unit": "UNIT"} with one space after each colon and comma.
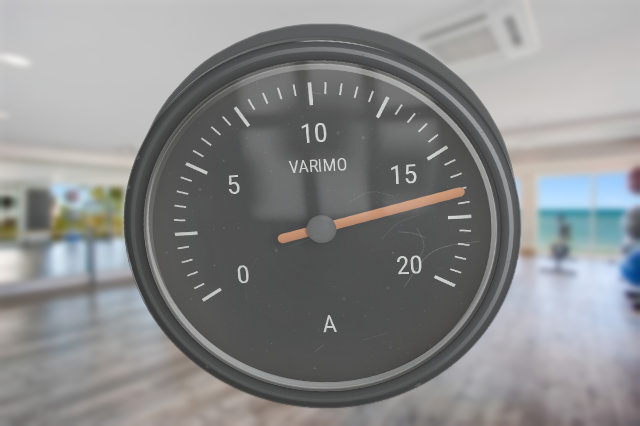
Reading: {"value": 16.5, "unit": "A"}
